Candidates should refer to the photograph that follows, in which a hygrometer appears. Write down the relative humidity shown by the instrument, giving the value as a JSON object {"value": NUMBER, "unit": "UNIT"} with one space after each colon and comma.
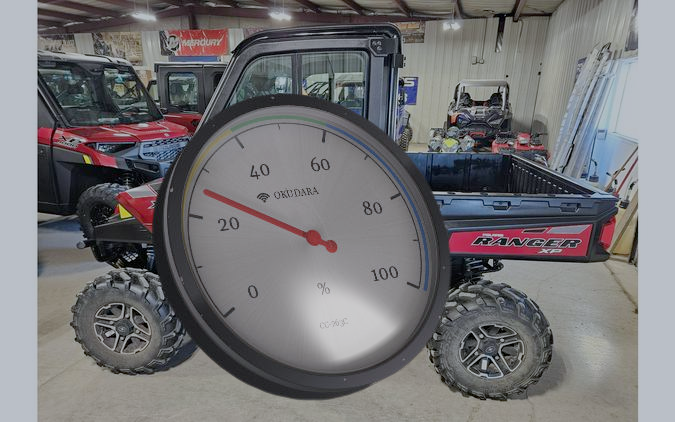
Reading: {"value": 25, "unit": "%"}
